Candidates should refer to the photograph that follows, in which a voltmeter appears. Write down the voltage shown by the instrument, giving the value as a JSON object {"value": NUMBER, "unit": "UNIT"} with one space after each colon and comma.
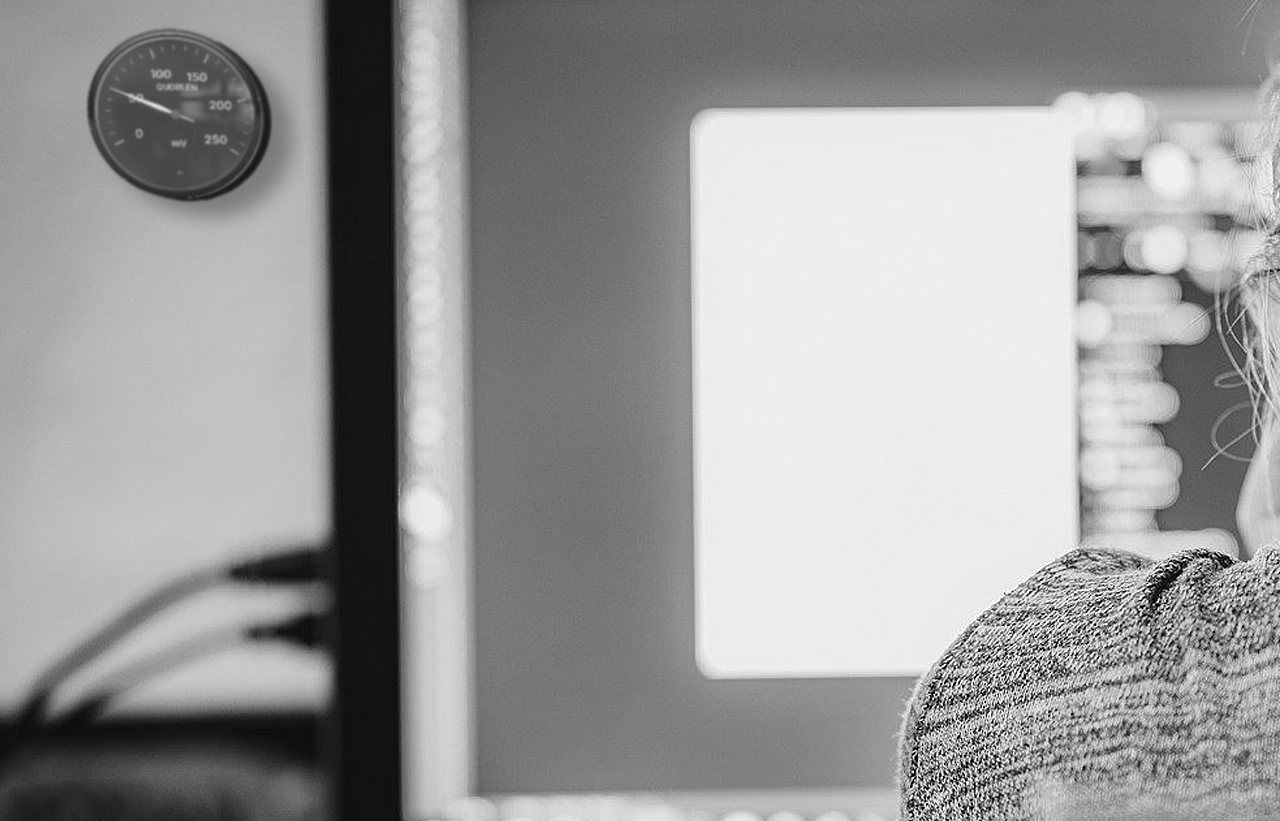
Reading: {"value": 50, "unit": "mV"}
